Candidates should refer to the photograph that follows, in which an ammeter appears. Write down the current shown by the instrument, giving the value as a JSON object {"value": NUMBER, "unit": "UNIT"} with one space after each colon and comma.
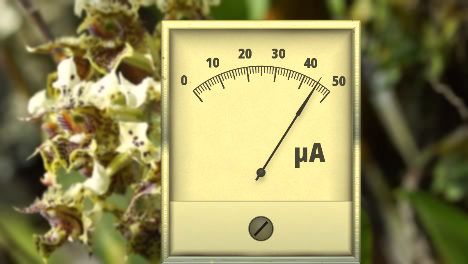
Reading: {"value": 45, "unit": "µA"}
